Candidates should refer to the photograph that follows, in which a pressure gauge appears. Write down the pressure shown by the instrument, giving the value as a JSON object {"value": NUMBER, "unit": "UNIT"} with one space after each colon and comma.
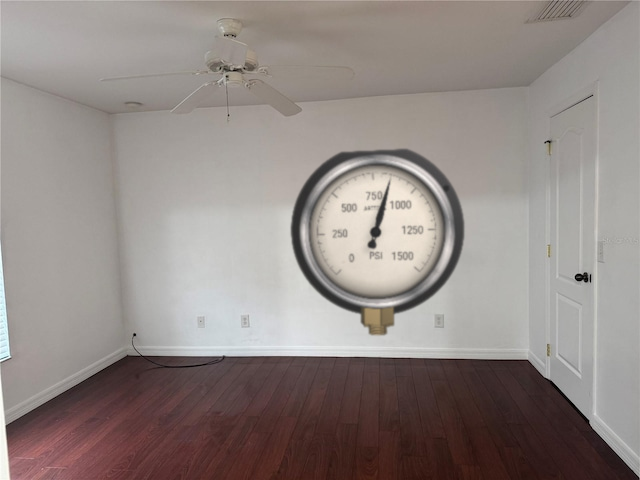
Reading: {"value": 850, "unit": "psi"}
